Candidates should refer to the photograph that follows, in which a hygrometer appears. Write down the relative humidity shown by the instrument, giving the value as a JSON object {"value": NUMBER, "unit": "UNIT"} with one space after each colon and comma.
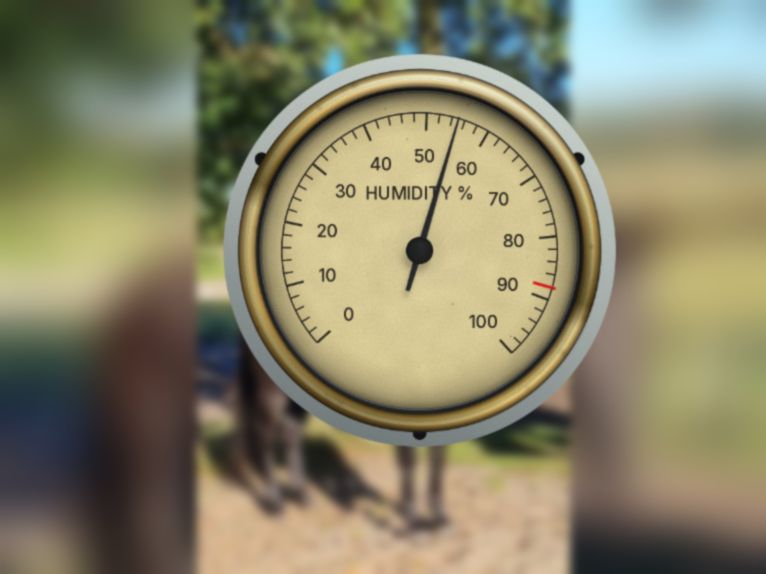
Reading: {"value": 55, "unit": "%"}
